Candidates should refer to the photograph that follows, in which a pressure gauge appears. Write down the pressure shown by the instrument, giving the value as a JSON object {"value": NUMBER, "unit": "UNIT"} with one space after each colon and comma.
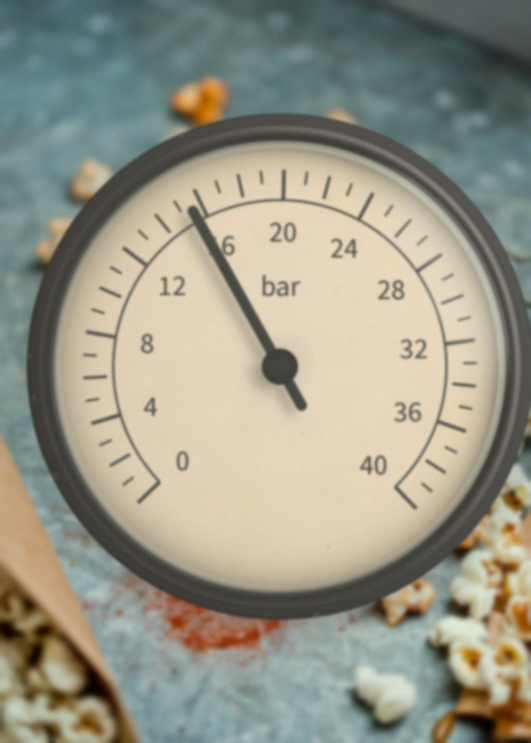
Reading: {"value": 15.5, "unit": "bar"}
